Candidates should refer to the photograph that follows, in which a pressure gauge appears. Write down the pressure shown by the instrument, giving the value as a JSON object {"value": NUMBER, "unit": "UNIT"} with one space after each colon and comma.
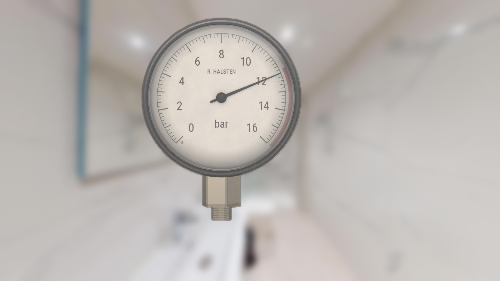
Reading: {"value": 12, "unit": "bar"}
